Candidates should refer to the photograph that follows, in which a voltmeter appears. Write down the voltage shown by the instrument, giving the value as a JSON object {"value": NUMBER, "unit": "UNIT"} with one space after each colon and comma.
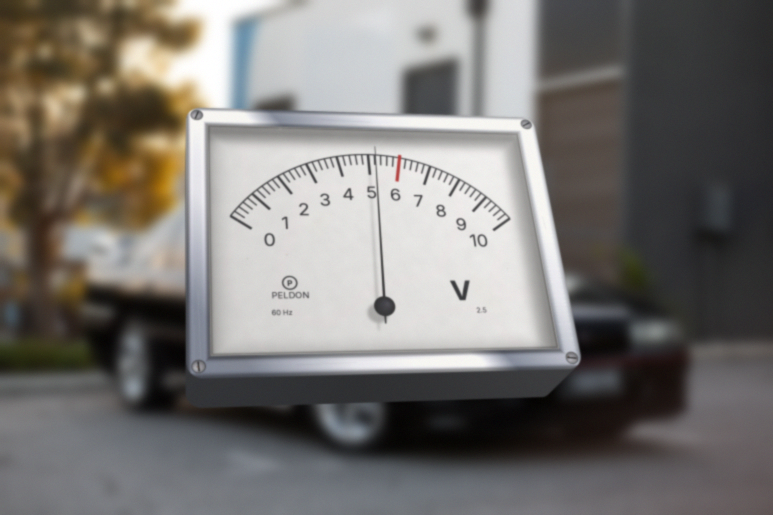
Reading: {"value": 5.2, "unit": "V"}
